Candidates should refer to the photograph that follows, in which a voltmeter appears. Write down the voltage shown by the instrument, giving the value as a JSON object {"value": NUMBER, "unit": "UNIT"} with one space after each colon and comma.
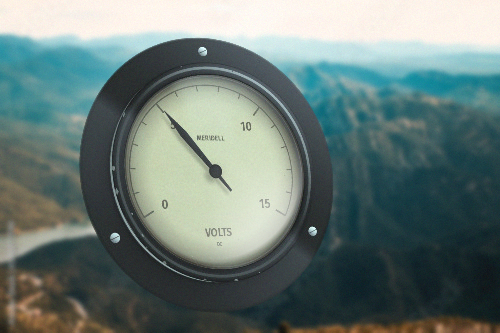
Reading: {"value": 5, "unit": "V"}
